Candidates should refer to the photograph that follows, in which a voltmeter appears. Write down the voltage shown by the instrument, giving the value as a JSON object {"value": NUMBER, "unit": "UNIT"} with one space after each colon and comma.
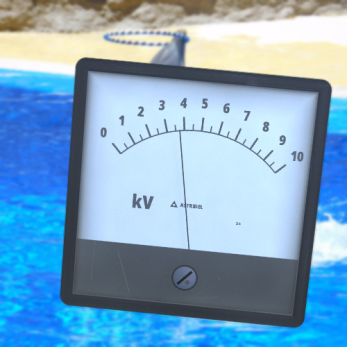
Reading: {"value": 3.75, "unit": "kV"}
